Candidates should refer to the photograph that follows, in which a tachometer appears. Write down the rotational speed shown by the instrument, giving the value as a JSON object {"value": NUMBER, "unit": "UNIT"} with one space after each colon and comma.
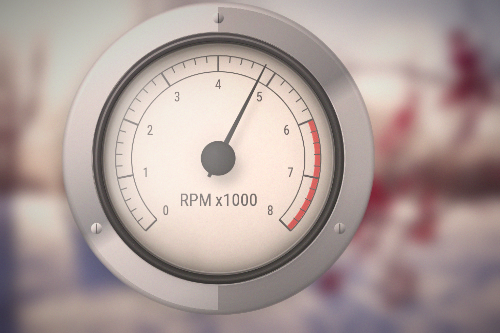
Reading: {"value": 4800, "unit": "rpm"}
